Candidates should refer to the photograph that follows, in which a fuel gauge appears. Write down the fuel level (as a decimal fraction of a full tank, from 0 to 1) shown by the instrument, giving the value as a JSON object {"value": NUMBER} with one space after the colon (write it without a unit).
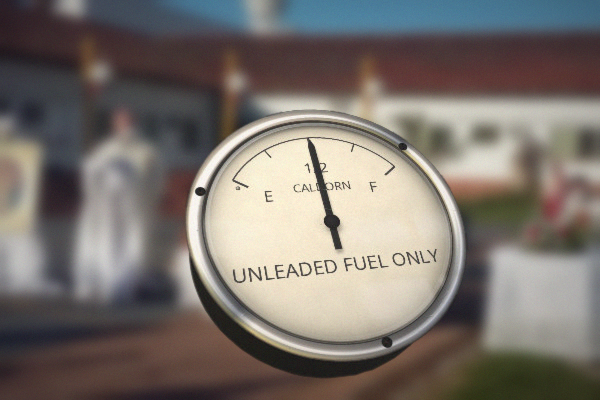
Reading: {"value": 0.5}
